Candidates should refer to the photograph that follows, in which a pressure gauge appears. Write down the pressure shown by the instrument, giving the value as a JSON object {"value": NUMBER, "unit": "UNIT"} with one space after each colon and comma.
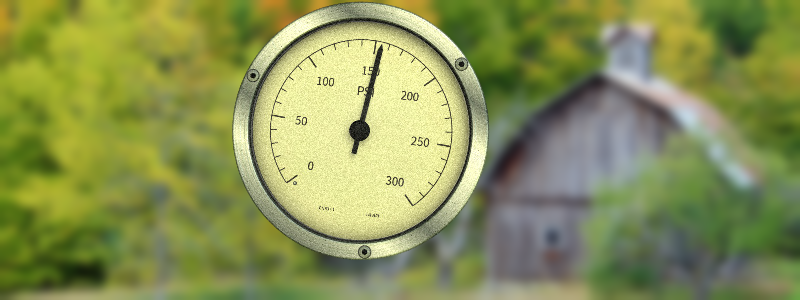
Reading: {"value": 155, "unit": "psi"}
